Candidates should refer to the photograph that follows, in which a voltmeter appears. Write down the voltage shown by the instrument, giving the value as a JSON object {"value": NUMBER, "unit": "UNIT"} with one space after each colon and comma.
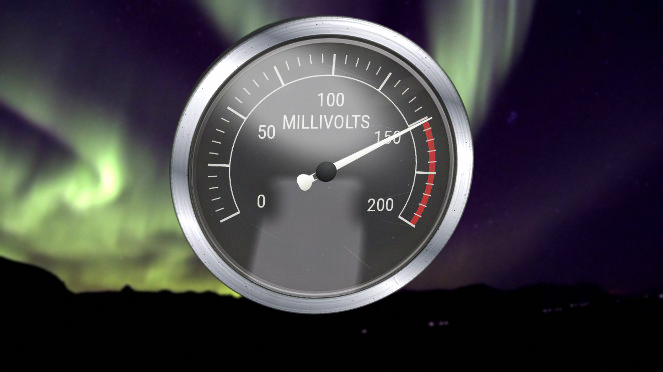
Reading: {"value": 150, "unit": "mV"}
